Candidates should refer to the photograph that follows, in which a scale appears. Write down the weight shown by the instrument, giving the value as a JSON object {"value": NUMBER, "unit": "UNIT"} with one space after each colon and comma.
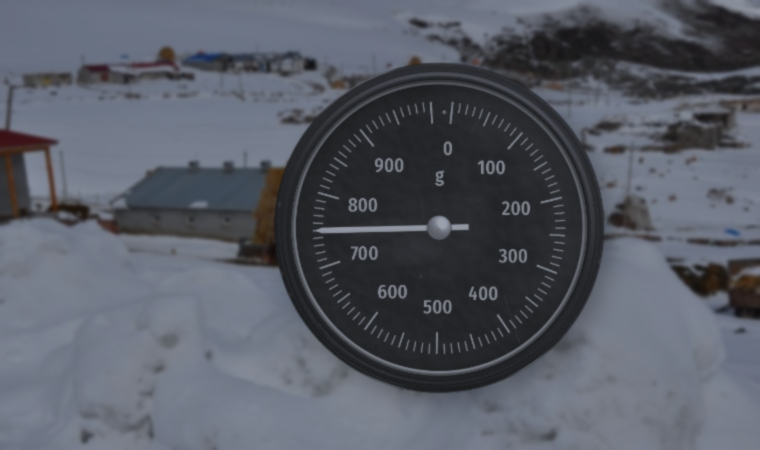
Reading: {"value": 750, "unit": "g"}
